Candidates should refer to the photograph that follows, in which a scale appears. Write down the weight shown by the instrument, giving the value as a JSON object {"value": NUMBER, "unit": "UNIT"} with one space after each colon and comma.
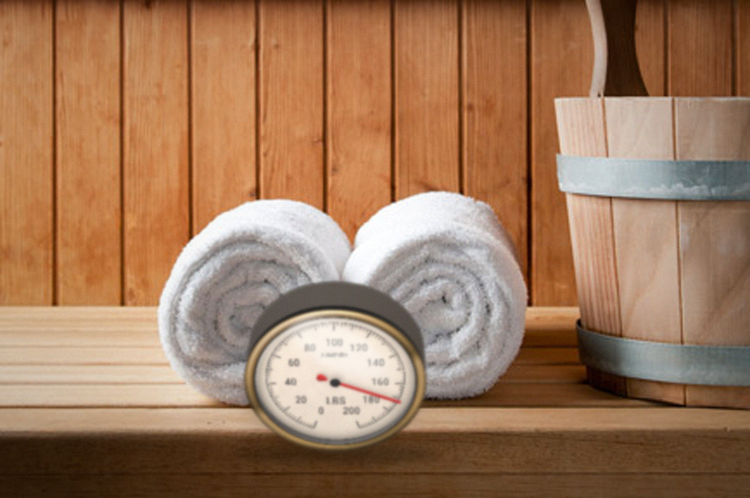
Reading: {"value": 170, "unit": "lb"}
